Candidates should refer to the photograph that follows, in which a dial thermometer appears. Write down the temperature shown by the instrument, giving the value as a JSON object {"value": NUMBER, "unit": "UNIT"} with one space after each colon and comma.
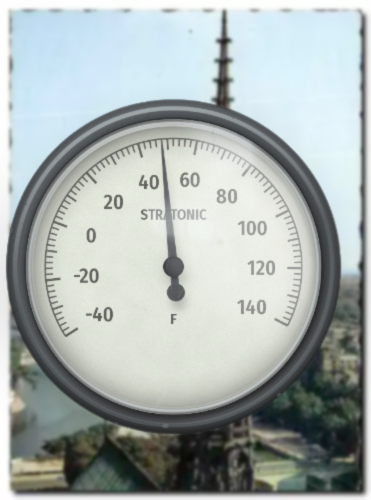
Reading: {"value": 48, "unit": "°F"}
